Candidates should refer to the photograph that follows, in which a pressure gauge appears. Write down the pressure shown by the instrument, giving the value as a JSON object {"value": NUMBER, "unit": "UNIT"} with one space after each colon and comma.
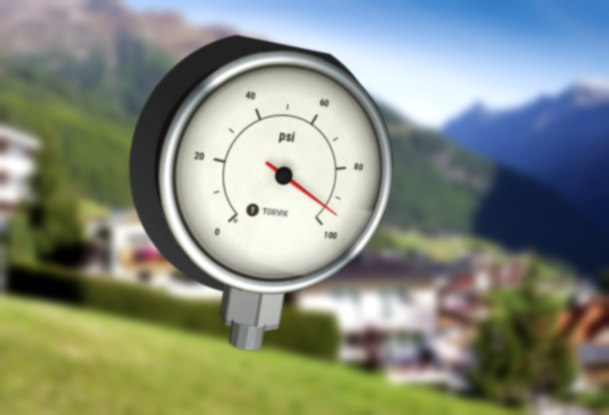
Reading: {"value": 95, "unit": "psi"}
